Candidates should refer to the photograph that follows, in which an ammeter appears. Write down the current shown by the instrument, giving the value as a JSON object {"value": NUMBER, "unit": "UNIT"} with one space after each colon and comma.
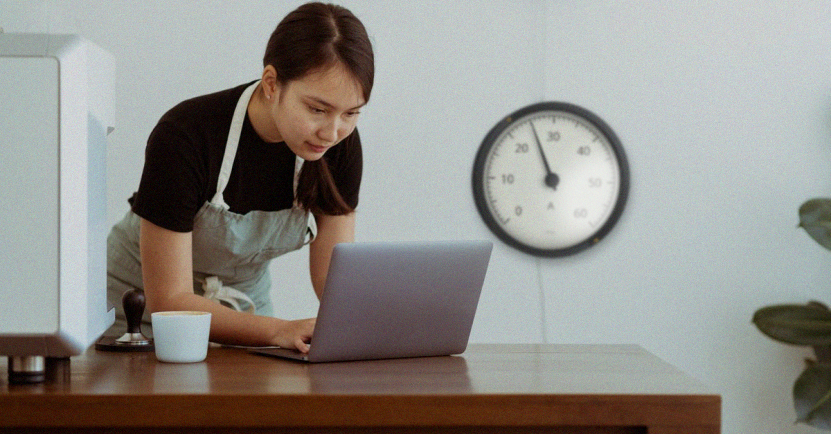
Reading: {"value": 25, "unit": "A"}
